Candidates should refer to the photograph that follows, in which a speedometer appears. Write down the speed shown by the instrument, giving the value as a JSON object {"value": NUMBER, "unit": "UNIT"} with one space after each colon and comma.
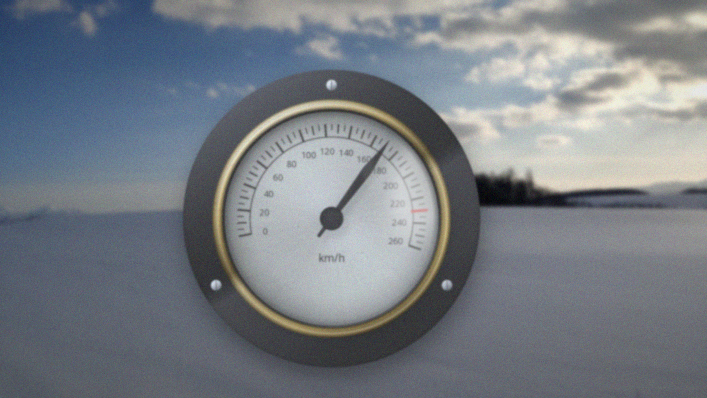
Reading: {"value": 170, "unit": "km/h"}
